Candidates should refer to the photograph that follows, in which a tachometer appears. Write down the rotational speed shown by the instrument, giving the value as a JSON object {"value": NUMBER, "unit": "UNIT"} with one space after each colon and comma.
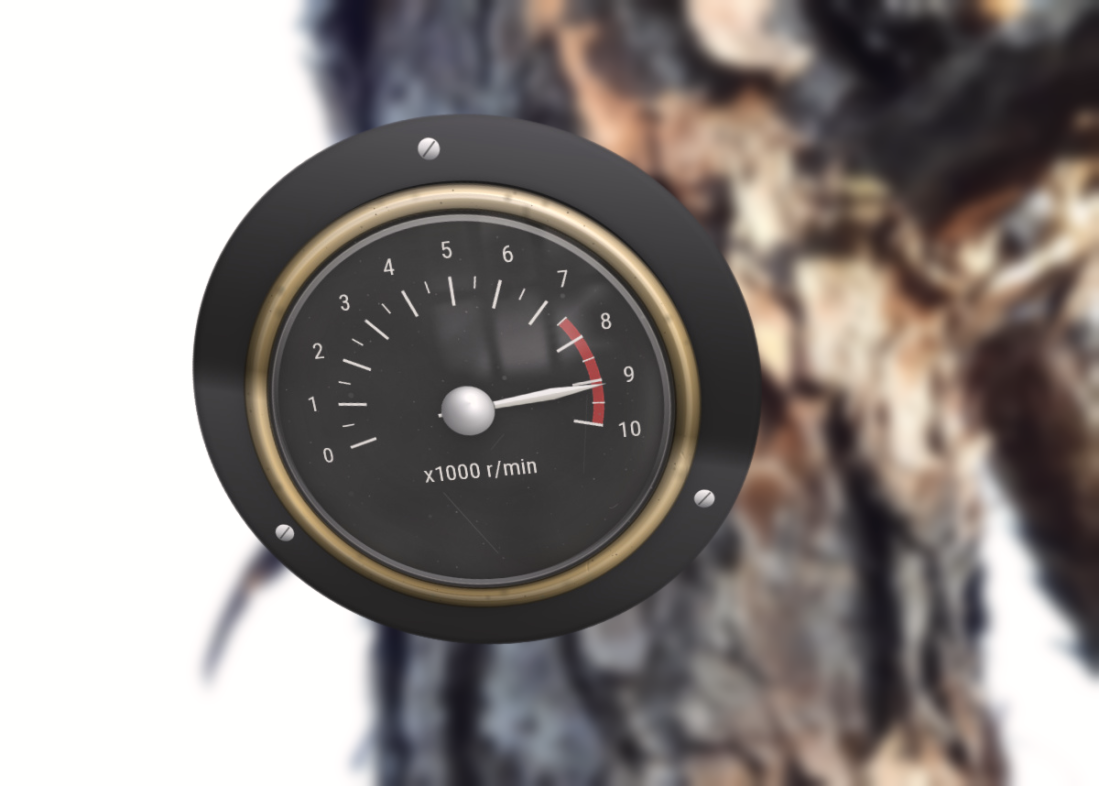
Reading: {"value": 9000, "unit": "rpm"}
